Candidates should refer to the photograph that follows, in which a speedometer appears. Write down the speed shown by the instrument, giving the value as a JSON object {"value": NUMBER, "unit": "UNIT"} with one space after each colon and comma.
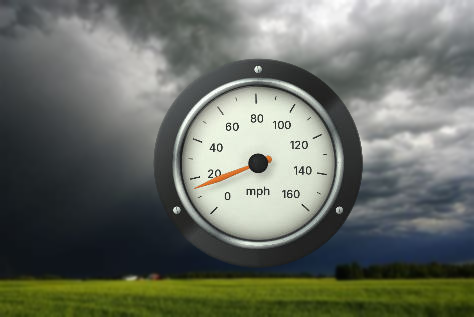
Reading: {"value": 15, "unit": "mph"}
